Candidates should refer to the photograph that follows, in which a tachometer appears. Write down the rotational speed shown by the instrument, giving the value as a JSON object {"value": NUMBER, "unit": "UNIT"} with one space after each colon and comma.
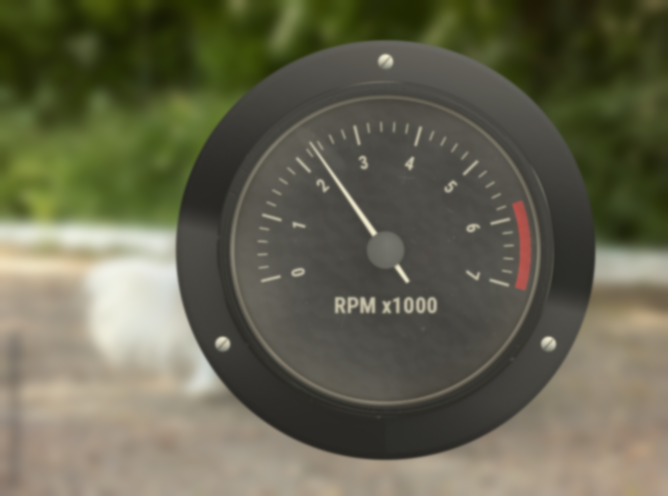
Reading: {"value": 2300, "unit": "rpm"}
